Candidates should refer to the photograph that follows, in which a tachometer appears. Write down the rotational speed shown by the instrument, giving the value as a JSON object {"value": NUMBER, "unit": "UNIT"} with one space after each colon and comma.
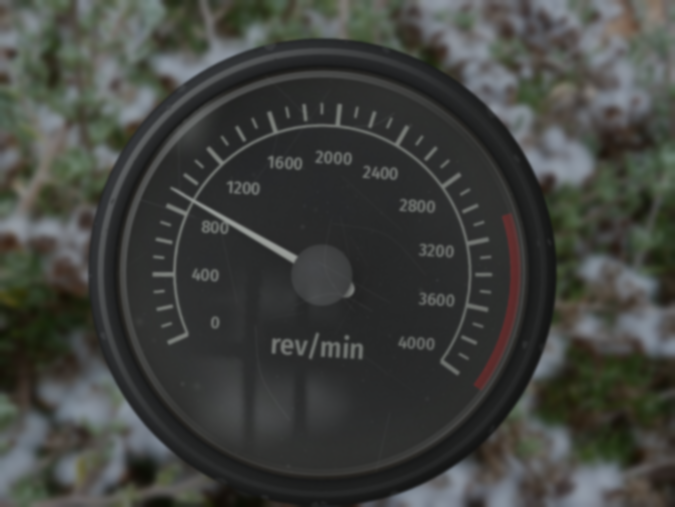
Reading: {"value": 900, "unit": "rpm"}
